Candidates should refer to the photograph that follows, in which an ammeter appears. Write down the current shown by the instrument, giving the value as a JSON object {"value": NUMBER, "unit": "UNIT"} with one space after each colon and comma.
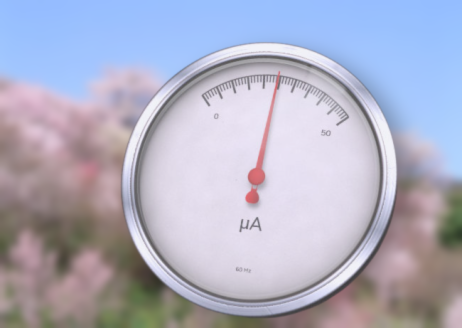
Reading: {"value": 25, "unit": "µA"}
